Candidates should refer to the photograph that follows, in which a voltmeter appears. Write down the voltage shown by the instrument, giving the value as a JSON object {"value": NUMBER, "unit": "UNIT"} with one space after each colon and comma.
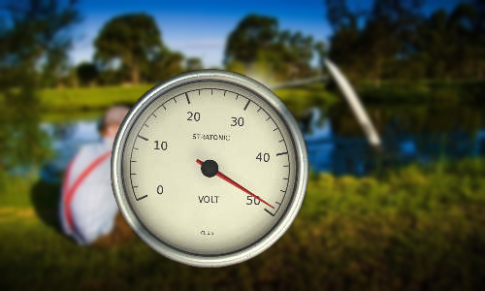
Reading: {"value": 49, "unit": "V"}
